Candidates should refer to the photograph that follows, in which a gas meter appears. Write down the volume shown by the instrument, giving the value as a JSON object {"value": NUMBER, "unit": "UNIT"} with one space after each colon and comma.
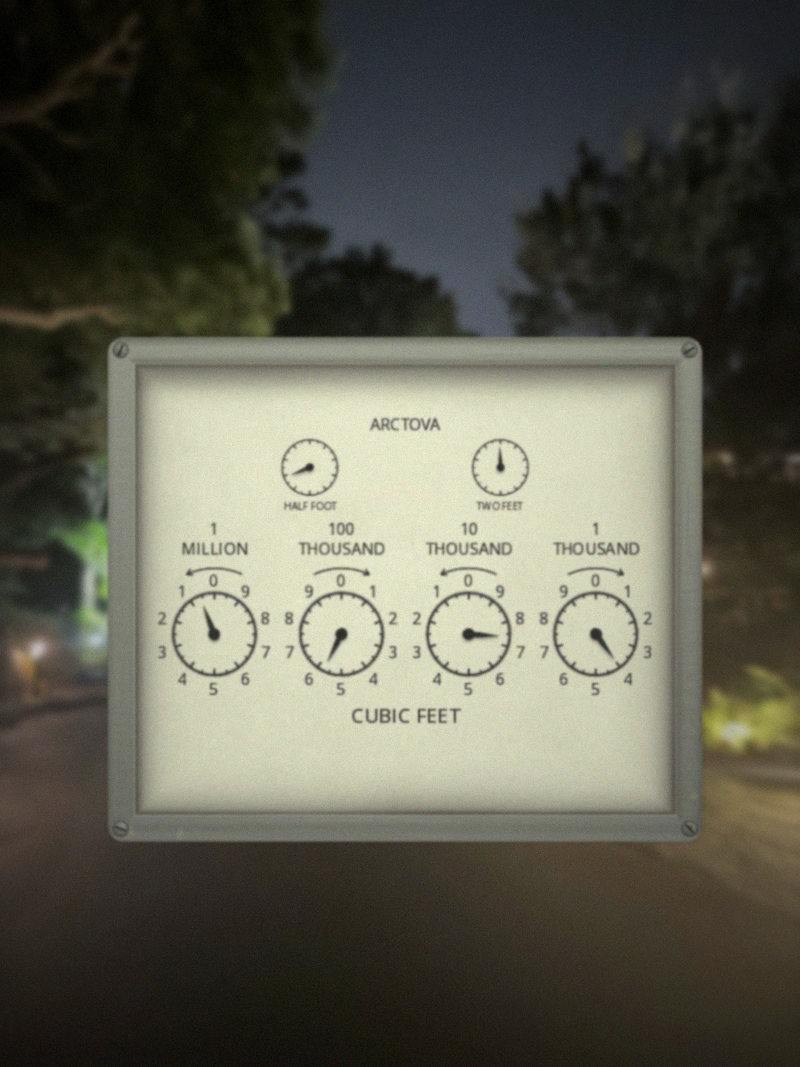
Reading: {"value": 57400, "unit": "ft³"}
